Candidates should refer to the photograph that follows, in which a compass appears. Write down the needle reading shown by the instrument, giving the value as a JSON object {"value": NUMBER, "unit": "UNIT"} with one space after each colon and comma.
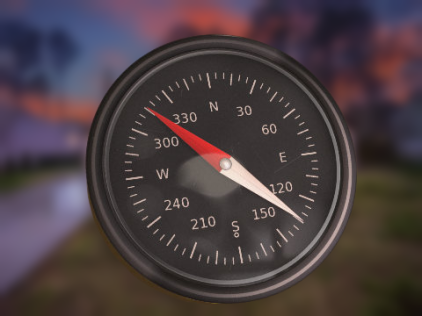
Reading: {"value": 315, "unit": "°"}
